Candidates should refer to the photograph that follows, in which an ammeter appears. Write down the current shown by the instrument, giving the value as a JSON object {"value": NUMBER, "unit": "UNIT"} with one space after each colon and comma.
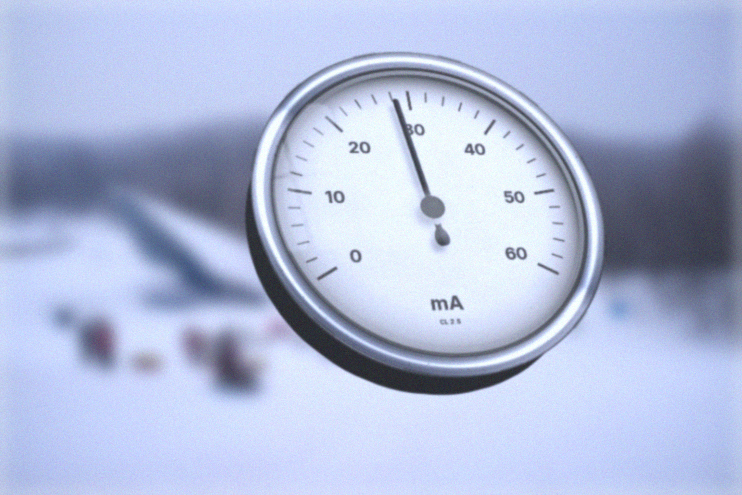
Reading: {"value": 28, "unit": "mA"}
